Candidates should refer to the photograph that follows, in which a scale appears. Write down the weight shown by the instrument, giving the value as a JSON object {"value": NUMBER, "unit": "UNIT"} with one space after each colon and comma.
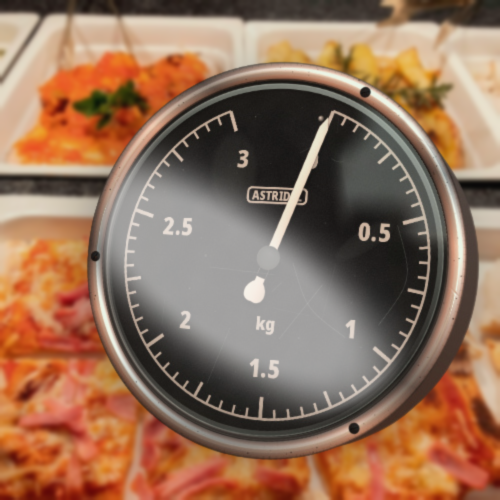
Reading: {"value": 0, "unit": "kg"}
